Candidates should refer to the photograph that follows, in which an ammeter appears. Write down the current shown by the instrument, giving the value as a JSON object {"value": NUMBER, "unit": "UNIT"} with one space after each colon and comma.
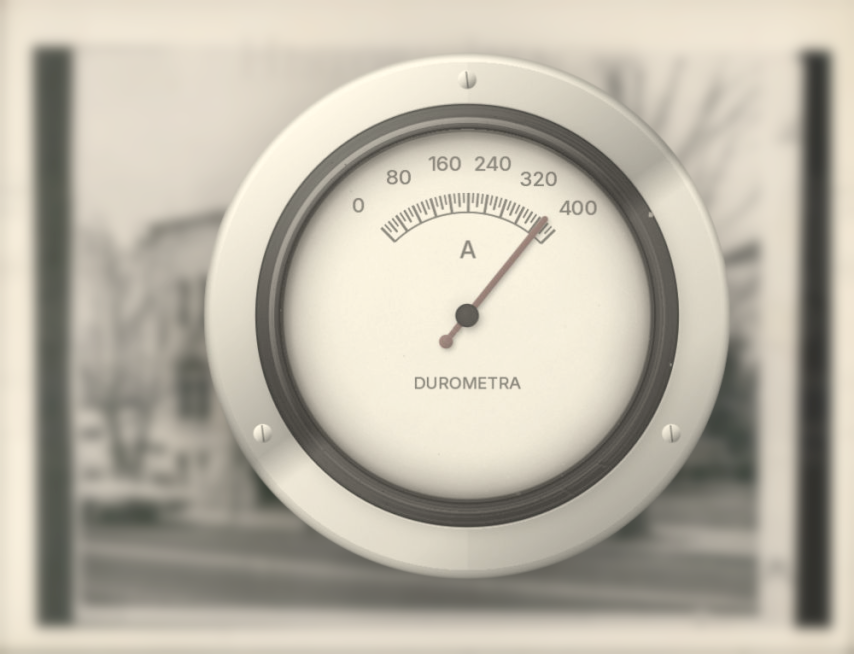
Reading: {"value": 370, "unit": "A"}
